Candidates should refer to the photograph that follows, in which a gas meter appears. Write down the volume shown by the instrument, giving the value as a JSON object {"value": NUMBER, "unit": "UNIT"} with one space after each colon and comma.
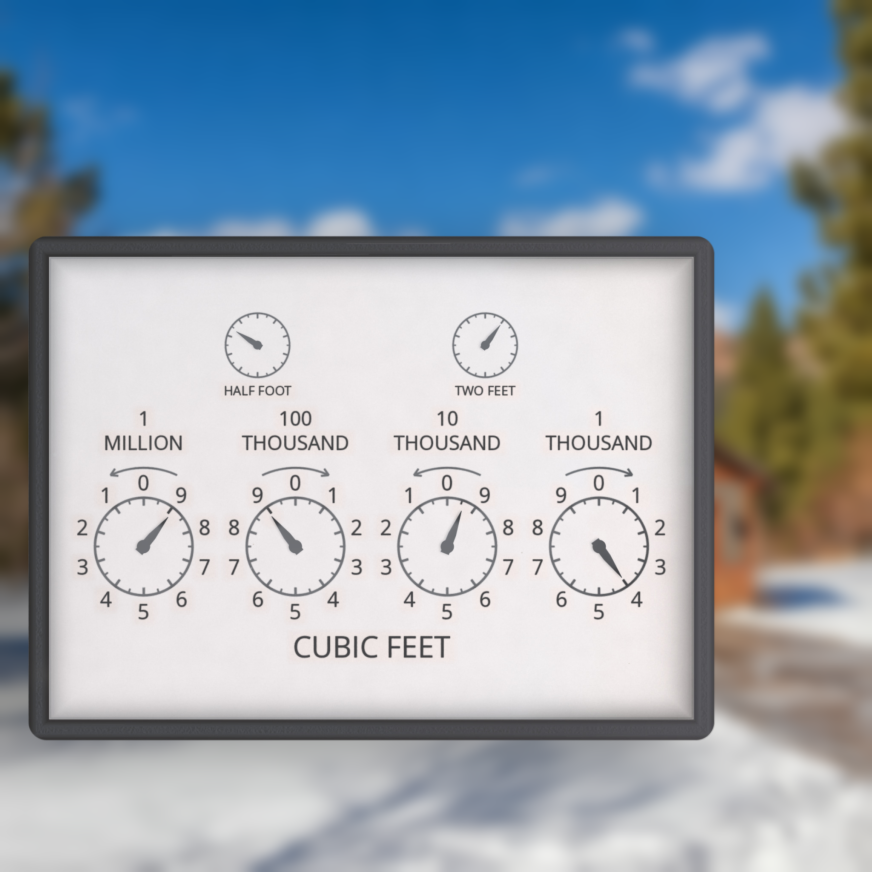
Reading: {"value": 889400, "unit": "ft³"}
